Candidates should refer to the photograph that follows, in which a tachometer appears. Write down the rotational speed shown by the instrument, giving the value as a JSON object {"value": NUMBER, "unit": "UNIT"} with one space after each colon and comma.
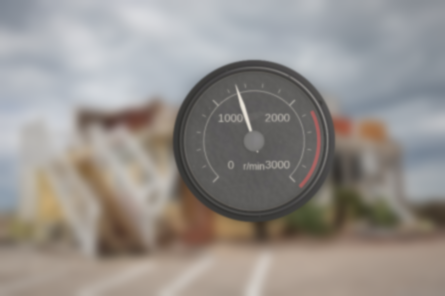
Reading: {"value": 1300, "unit": "rpm"}
